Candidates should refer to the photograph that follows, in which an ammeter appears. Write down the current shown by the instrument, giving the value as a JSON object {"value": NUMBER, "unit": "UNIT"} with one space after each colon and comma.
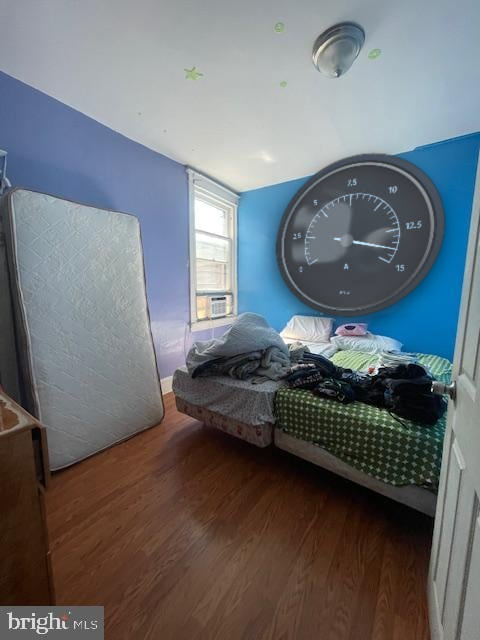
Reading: {"value": 14, "unit": "A"}
